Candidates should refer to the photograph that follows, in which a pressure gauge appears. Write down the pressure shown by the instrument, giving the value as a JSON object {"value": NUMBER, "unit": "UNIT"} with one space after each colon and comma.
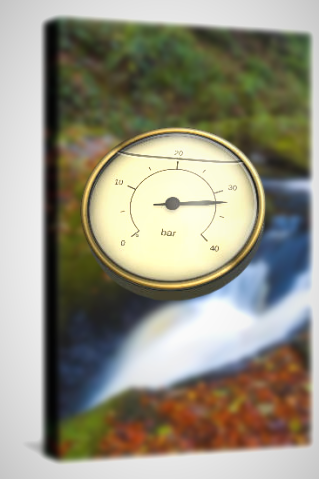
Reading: {"value": 32.5, "unit": "bar"}
